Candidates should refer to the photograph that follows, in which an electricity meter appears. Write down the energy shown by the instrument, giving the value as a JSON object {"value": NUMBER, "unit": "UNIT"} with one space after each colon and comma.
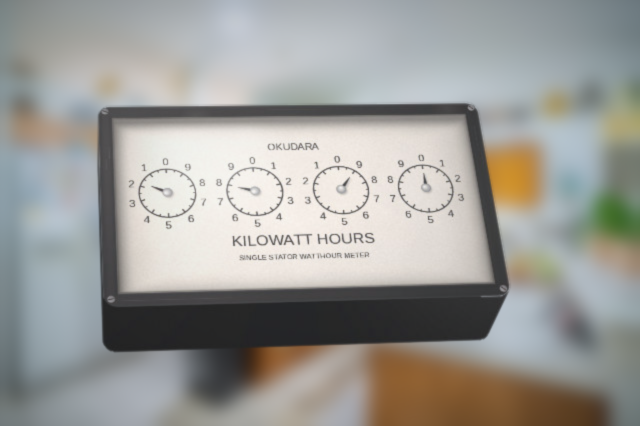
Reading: {"value": 1790, "unit": "kWh"}
